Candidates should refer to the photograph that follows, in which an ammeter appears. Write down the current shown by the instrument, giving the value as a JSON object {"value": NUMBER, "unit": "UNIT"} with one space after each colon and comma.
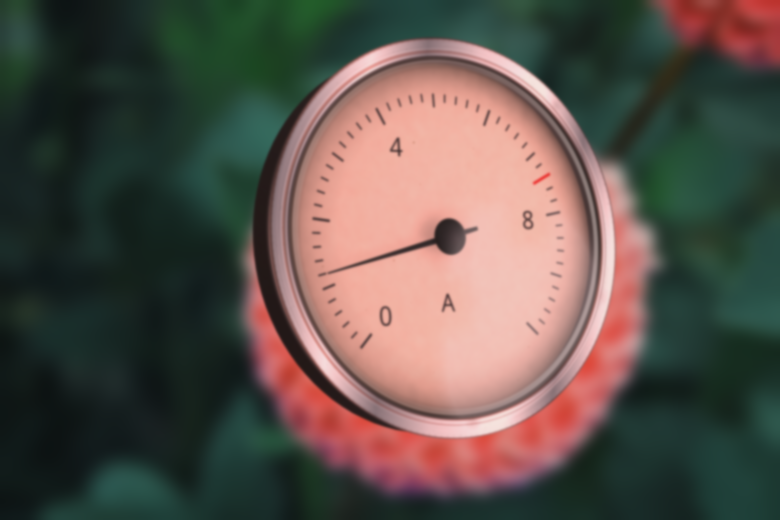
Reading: {"value": 1.2, "unit": "A"}
